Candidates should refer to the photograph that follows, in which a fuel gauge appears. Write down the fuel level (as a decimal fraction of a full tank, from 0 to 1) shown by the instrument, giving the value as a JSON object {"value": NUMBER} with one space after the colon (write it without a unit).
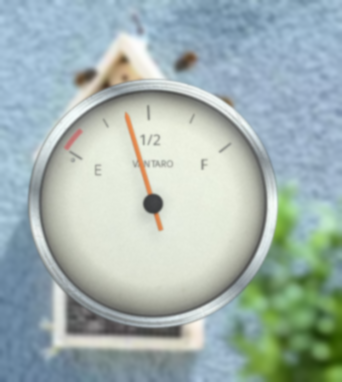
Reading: {"value": 0.375}
